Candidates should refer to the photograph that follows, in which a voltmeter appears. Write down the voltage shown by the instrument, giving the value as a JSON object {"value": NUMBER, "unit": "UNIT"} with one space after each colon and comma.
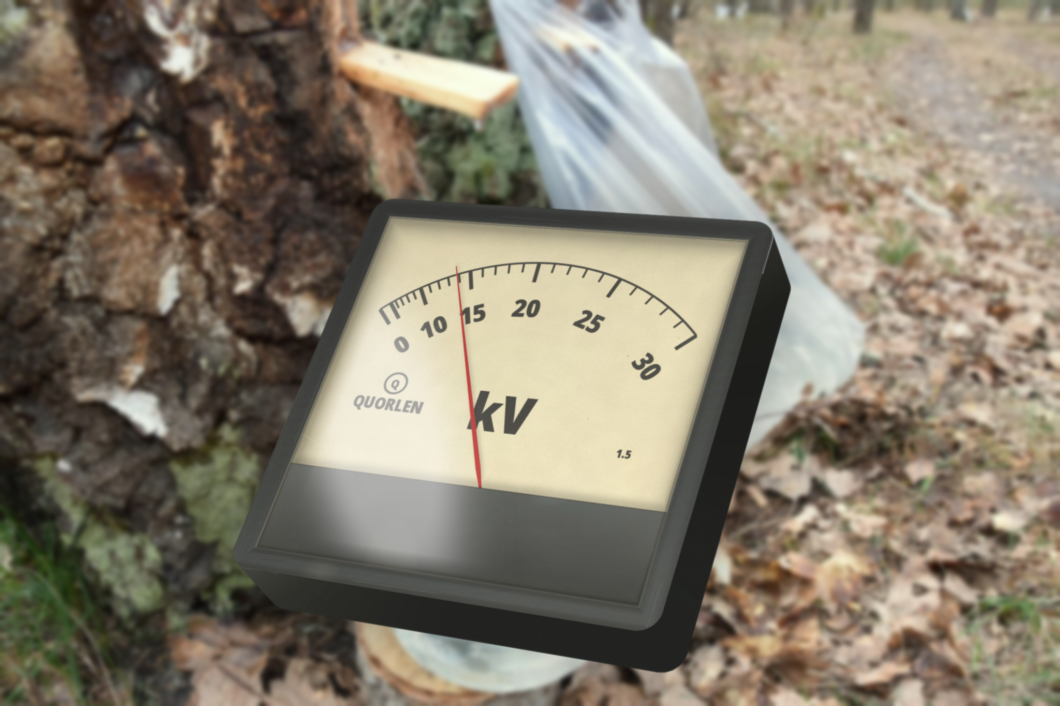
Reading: {"value": 14, "unit": "kV"}
